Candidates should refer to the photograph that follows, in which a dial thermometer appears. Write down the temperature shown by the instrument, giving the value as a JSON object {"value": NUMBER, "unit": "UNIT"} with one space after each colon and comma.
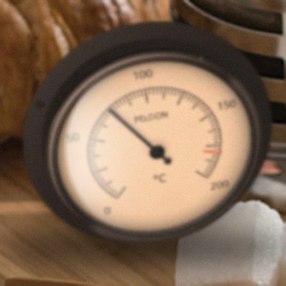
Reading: {"value": 75, "unit": "°C"}
